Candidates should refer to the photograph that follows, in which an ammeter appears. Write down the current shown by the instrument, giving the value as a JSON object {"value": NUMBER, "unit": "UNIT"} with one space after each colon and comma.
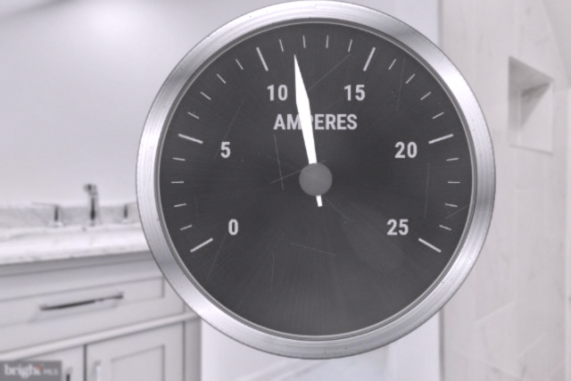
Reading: {"value": 11.5, "unit": "A"}
